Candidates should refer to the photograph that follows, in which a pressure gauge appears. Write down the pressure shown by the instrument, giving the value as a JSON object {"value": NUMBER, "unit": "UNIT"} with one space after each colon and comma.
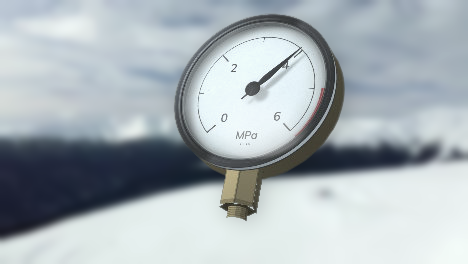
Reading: {"value": 4, "unit": "MPa"}
